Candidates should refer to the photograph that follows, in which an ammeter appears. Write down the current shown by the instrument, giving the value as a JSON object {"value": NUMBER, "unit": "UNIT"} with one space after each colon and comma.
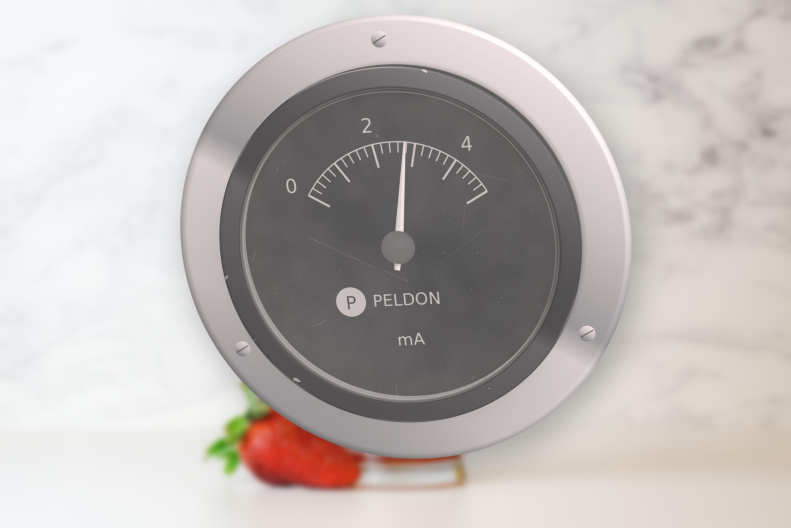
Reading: {"value": 2.8, "unit": "mA"}
